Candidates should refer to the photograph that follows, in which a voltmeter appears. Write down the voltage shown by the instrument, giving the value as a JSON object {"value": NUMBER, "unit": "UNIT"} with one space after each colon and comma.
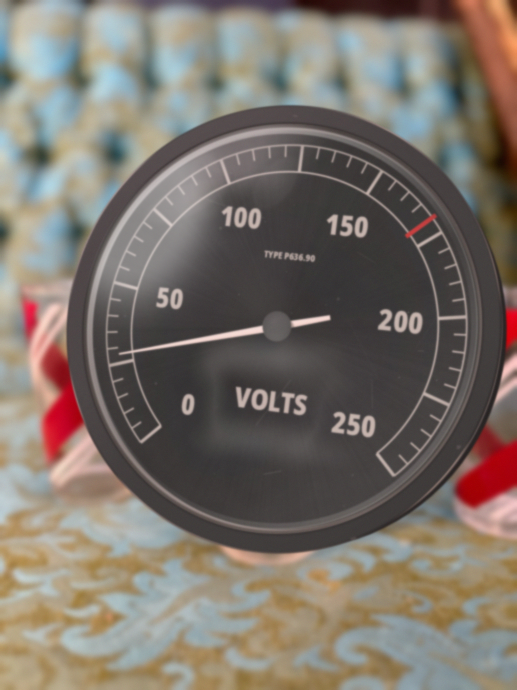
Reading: {"value": 27.5, "unit": "V"}
